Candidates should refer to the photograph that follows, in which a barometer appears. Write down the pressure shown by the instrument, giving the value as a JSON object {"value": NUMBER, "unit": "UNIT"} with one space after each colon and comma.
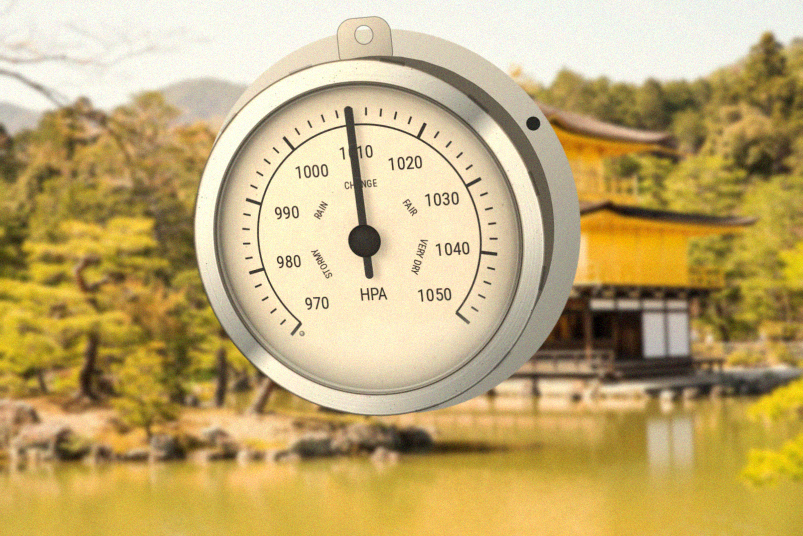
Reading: {"value": 1010, "unit": "hPa"}
